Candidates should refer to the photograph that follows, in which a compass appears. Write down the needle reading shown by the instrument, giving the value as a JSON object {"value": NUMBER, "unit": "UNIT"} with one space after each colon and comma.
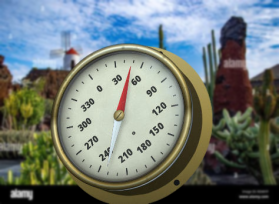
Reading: {"value": 50, "unit": "°"}
